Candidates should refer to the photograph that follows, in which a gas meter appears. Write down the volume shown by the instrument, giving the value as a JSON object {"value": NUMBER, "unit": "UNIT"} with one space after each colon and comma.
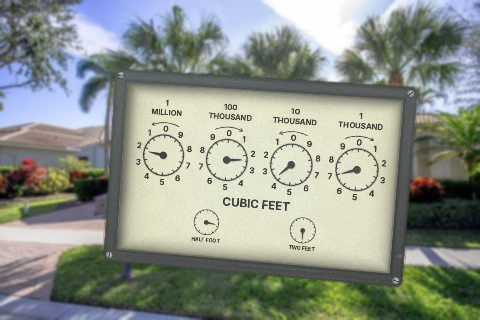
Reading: {"value": 223700, "unit": "ft³"}
